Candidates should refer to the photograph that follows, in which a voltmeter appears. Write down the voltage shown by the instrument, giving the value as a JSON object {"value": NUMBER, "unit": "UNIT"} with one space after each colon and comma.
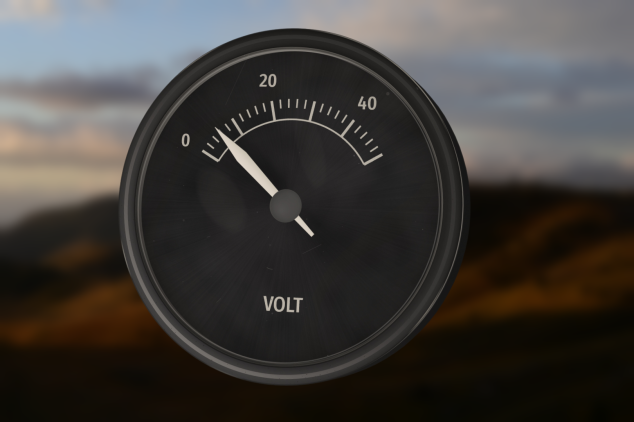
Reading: {"value": 6, "unit": "V"}
